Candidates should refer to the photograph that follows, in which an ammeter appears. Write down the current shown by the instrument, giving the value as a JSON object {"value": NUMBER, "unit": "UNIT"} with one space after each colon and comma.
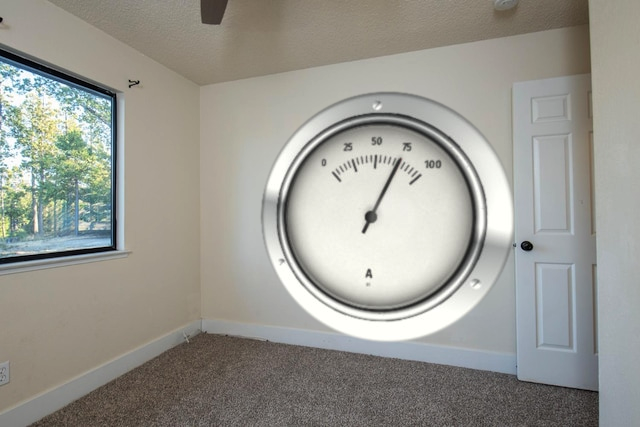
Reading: {"value": 75, "unit": "A"}
